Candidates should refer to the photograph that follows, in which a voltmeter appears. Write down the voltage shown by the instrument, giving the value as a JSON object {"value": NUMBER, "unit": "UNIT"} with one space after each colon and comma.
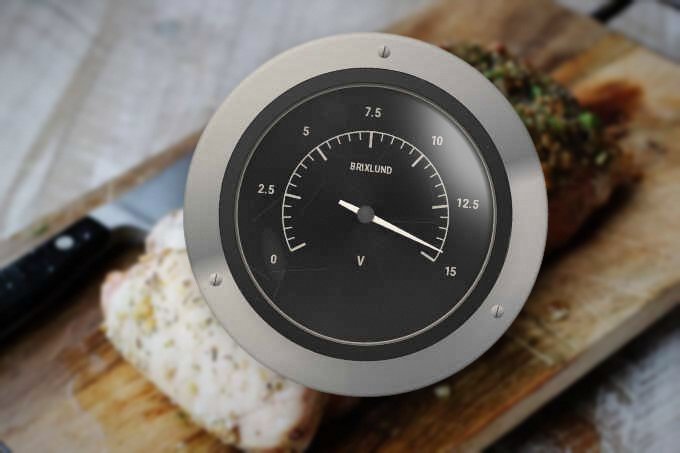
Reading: {"value": 14.5, "unit": "V"}
